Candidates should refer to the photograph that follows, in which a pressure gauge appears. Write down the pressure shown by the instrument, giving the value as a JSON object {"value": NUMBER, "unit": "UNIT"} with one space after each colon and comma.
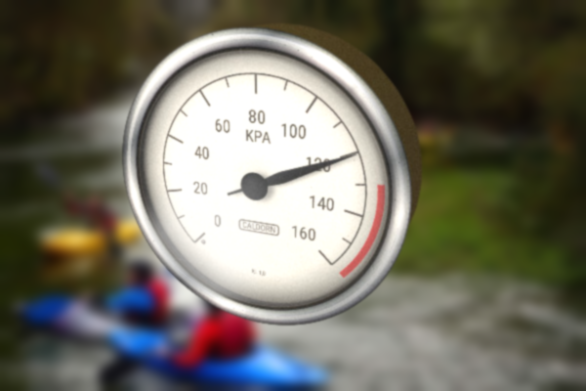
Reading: {"value": 120, "unit": "kPa"}
